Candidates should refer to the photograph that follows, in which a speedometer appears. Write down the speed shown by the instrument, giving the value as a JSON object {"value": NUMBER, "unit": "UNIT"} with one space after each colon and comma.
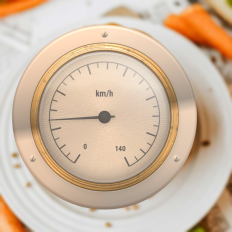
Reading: {"value": 25, "unit": "km/h"}
